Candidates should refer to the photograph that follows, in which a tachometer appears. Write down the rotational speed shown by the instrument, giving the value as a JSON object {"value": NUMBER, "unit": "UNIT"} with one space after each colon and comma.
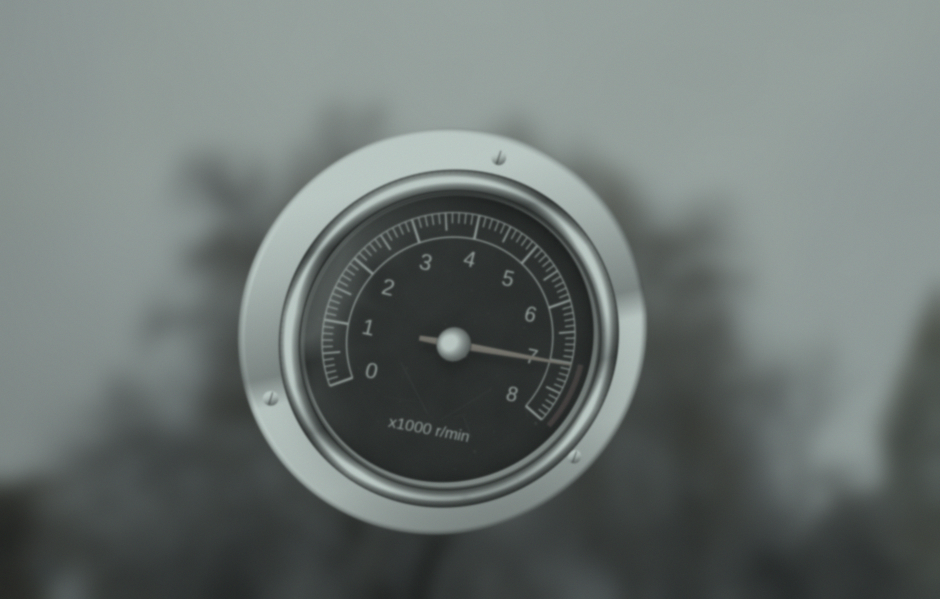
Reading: {"value": 7000, "unit": "rpm"}
